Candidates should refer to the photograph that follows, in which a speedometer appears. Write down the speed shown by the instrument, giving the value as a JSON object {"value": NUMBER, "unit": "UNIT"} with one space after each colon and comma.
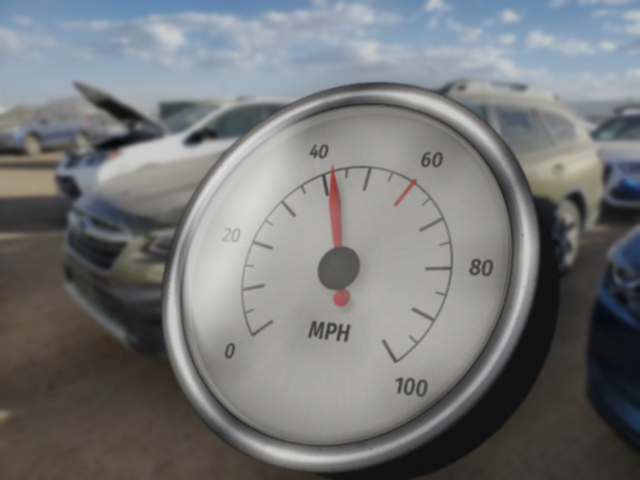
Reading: {"value": 42.5, "unit": "mph"}
